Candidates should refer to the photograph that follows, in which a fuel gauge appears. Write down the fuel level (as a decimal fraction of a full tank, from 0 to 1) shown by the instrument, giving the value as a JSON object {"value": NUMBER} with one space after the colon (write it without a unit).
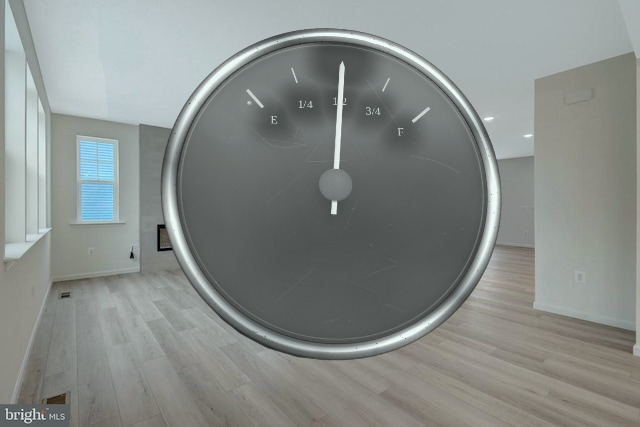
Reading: {"value": 0.5}
